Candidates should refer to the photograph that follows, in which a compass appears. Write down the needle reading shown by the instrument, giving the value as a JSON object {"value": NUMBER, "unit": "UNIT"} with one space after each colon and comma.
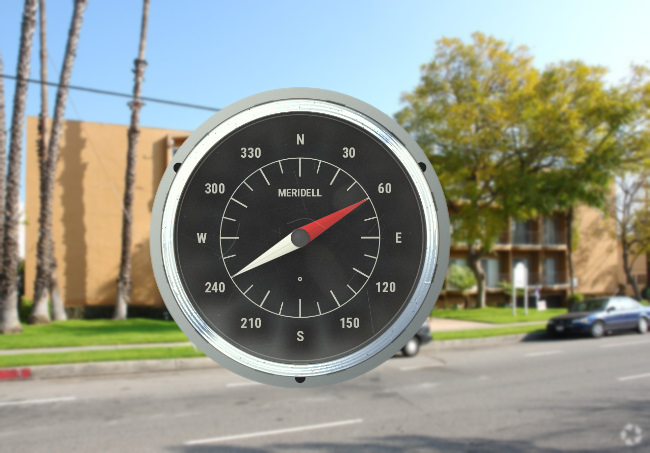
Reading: {"value": 60, "unit": "°"}
